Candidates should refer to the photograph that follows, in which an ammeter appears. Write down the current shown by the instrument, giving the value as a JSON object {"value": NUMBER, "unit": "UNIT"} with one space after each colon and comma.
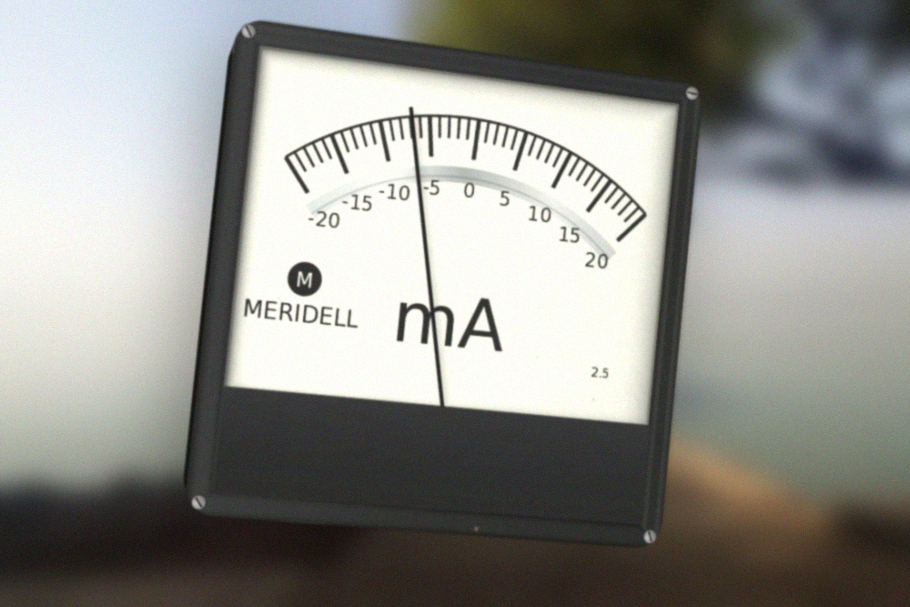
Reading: {"value": -7, "unit": "mA"}
